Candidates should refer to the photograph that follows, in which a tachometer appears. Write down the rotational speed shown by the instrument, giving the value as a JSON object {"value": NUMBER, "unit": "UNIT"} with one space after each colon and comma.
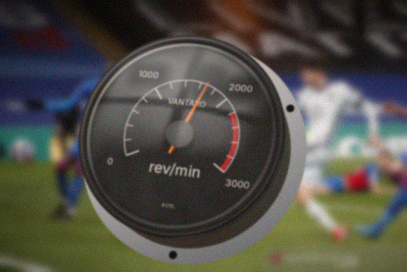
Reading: {"value": 1700, "unit": "rpm"}
